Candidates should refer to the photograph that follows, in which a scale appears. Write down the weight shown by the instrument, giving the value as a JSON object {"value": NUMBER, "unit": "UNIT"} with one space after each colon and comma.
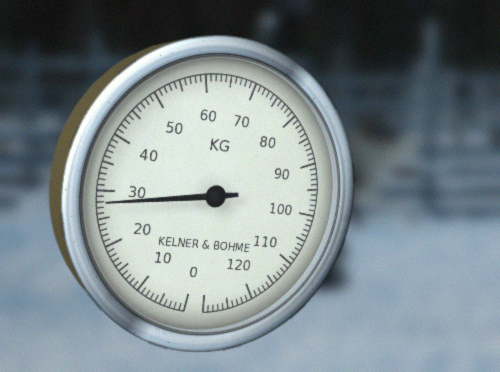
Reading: {"value": 28, "unit": "kg"}
